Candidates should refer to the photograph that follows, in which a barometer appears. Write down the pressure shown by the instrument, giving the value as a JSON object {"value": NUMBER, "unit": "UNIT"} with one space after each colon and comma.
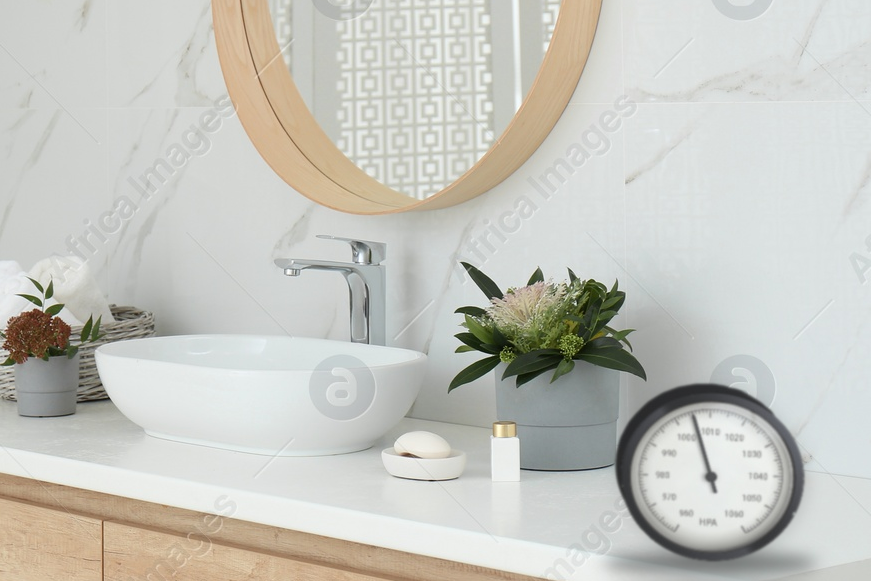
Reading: {"value": 1005, "unit": "hPa"}
